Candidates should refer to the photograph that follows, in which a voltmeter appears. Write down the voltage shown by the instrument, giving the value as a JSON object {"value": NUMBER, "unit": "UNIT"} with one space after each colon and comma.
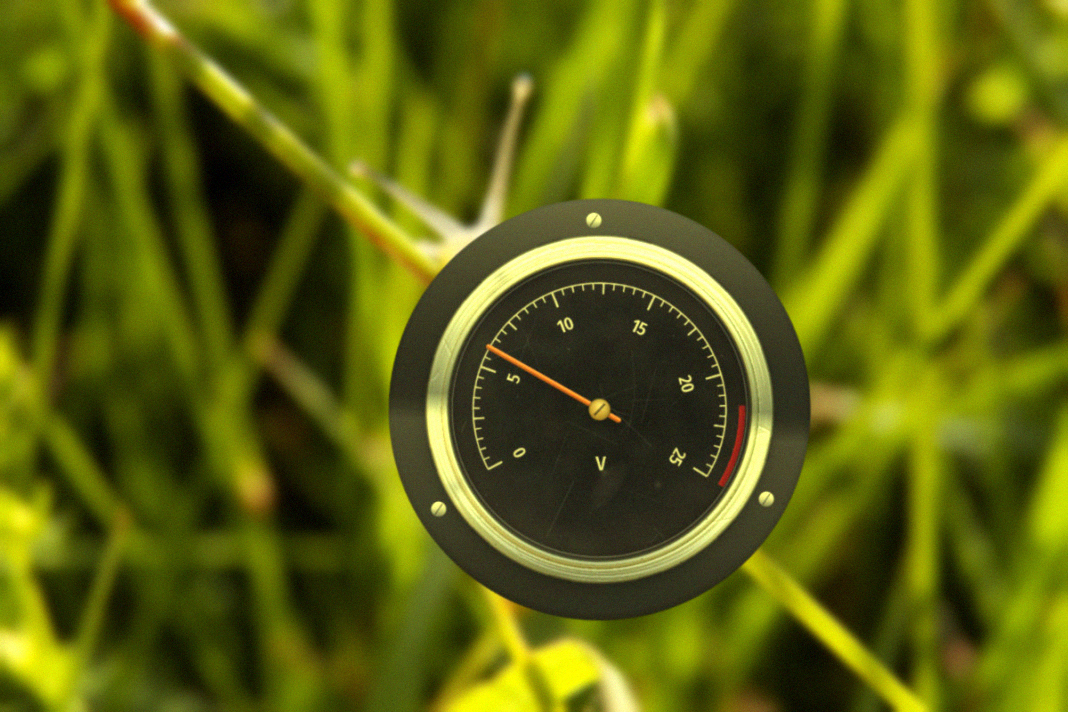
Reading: {"value": 6, "unit": "V"}
